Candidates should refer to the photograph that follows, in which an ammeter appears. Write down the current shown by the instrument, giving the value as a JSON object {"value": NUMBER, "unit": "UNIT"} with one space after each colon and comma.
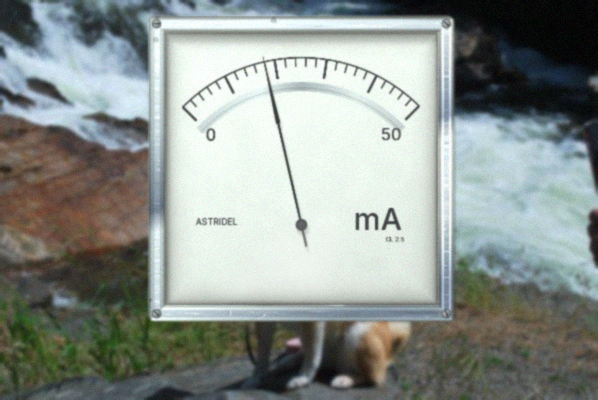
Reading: {"value": 18, "unit": "mA"}
